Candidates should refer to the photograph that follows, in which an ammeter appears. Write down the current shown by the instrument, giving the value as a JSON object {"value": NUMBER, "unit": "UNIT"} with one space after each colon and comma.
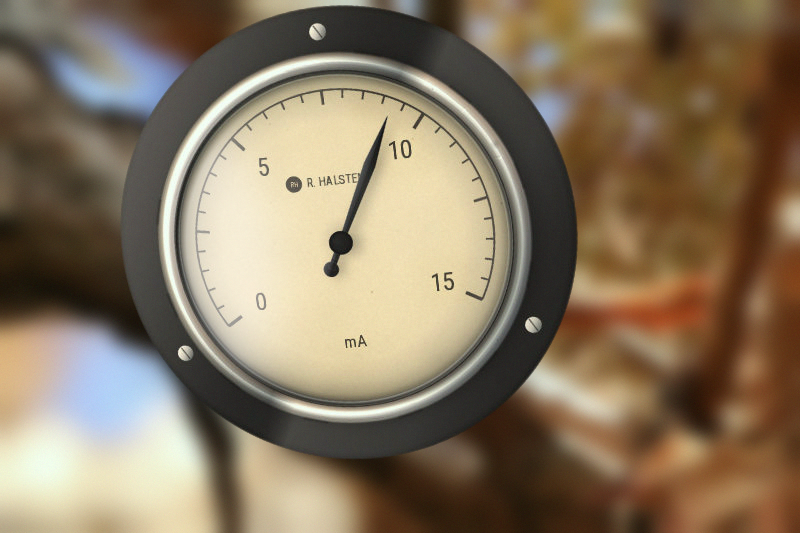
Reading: {"value": 9.25, "unit": "mA"}
